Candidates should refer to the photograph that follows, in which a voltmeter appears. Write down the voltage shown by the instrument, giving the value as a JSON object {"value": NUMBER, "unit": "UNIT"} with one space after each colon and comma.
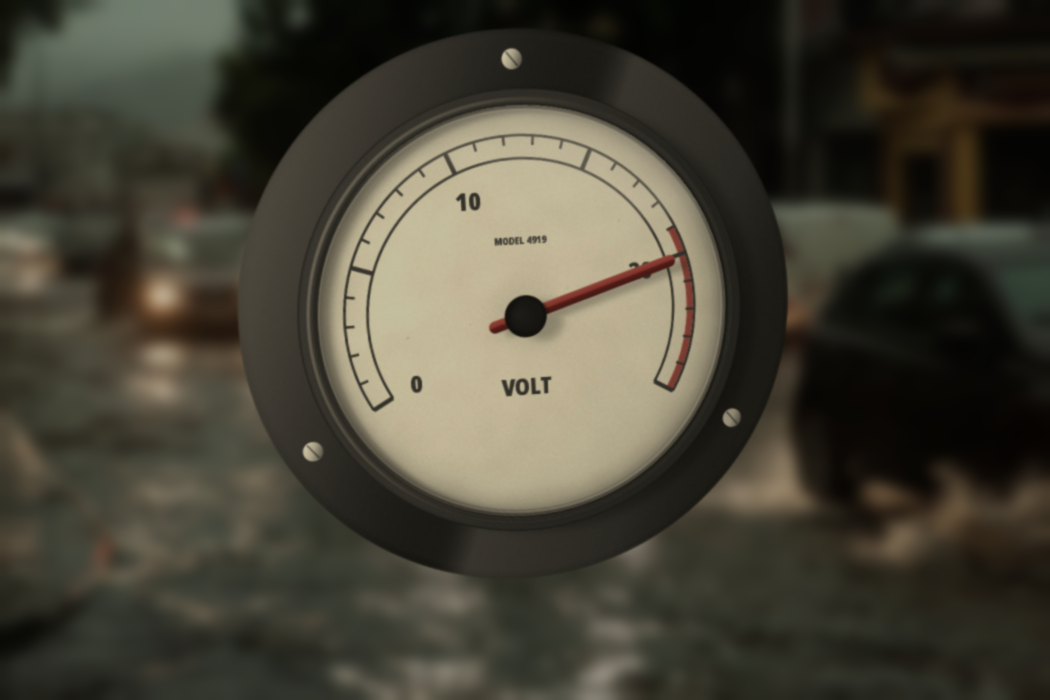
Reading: {"value": 20, "unit": "V"}
